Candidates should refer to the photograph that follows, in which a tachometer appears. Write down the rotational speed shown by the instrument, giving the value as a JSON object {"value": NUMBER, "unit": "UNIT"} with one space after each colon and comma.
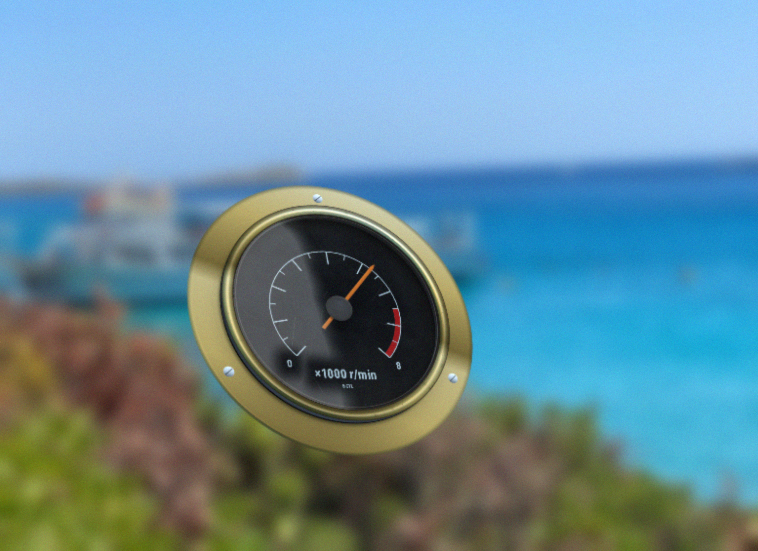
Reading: {"value": 5250, "unit": "rpm"}
